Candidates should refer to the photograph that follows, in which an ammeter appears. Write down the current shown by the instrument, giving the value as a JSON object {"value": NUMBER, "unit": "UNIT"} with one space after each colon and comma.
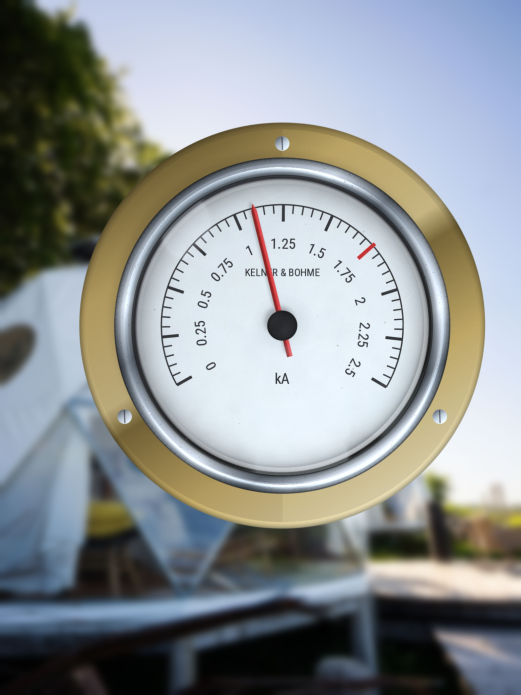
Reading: {"value": 1.1, "unit": "kA"}
